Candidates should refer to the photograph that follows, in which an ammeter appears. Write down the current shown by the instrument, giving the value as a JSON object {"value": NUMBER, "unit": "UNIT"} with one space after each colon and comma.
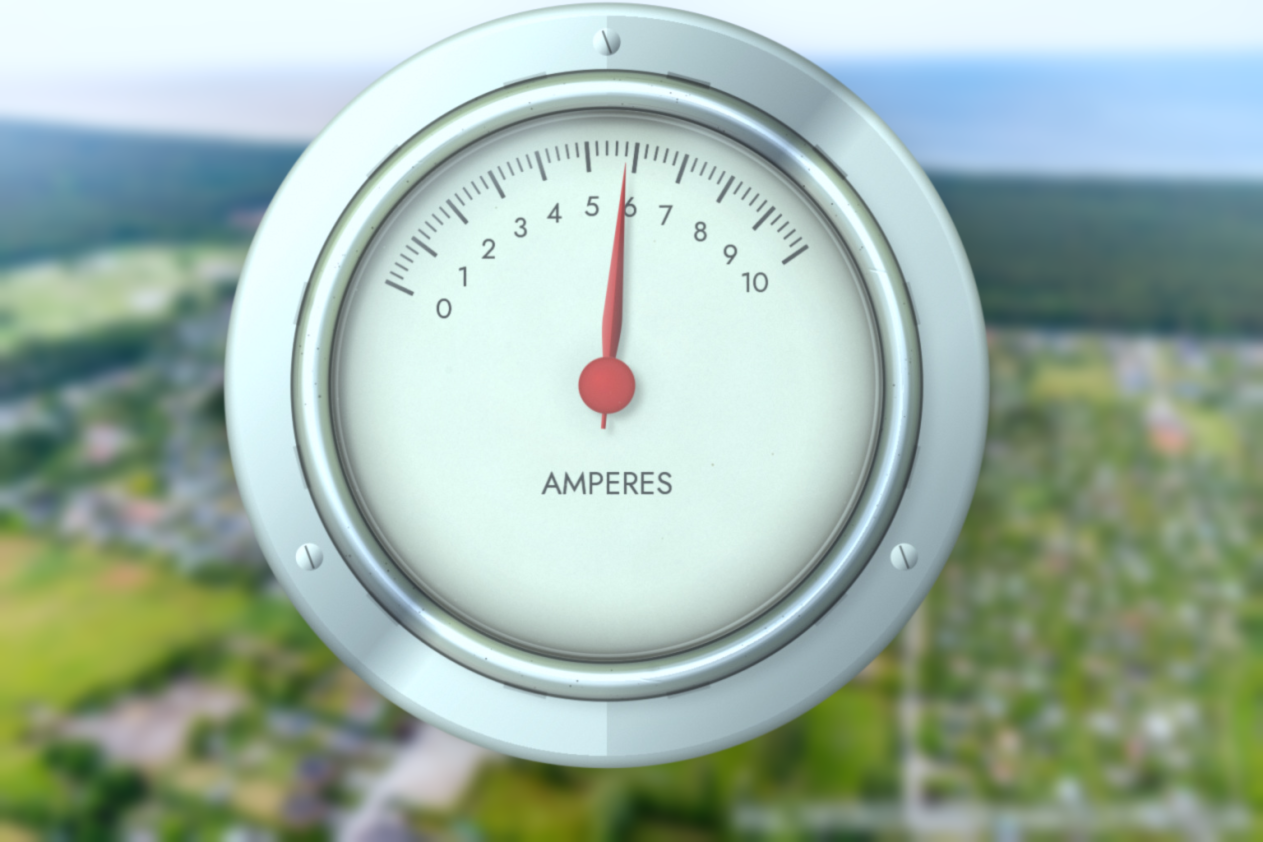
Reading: {"value": 5.8, "unit": "A"}
